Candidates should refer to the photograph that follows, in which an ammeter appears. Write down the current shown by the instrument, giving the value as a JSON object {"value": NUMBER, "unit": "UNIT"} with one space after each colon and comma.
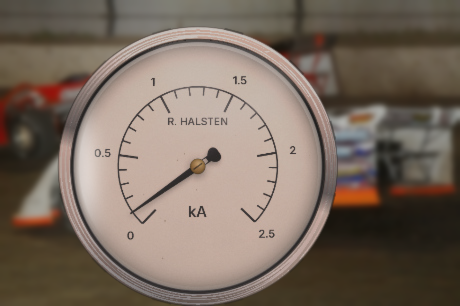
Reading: {"value": 0.1, "unit": "kA"}
